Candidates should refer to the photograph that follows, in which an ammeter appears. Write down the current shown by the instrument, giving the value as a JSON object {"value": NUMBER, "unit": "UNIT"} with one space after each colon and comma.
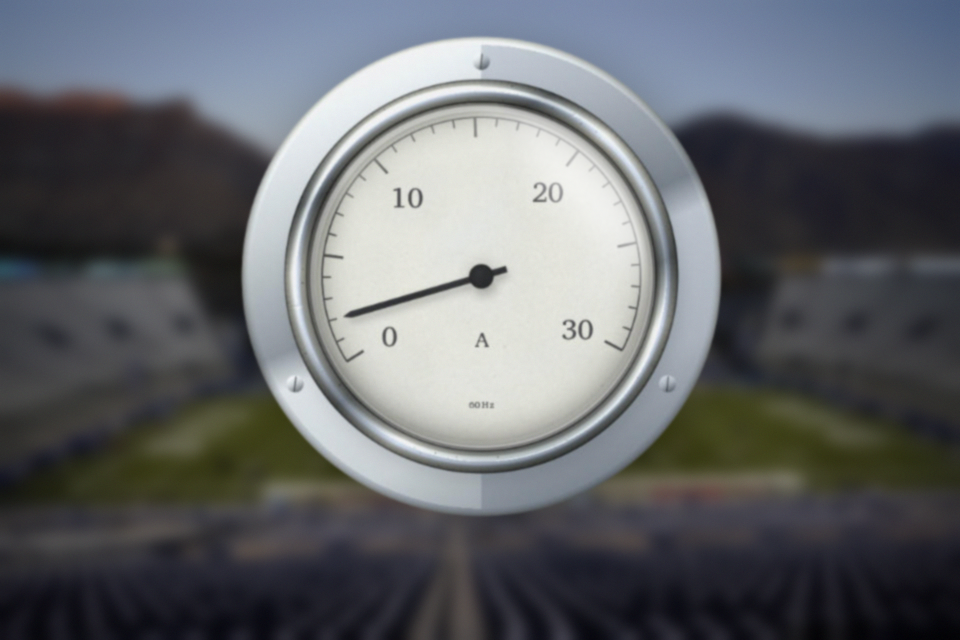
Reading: {"value": 2, "unit": "A"}
